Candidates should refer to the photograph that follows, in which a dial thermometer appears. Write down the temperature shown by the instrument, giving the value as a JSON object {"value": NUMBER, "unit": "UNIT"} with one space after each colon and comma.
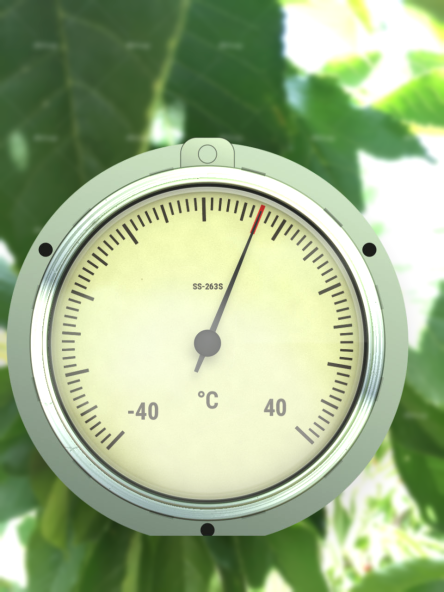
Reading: {"value": 7, "unit": "°C"}
